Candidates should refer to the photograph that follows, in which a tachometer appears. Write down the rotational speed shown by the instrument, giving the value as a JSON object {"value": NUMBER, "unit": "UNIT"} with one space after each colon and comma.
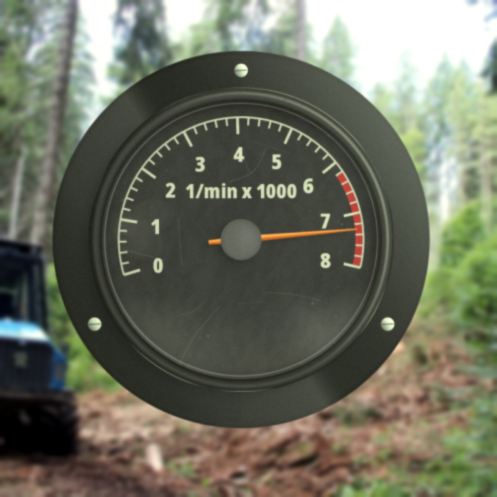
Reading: {"value": 7300, "unit": "rpm"}
